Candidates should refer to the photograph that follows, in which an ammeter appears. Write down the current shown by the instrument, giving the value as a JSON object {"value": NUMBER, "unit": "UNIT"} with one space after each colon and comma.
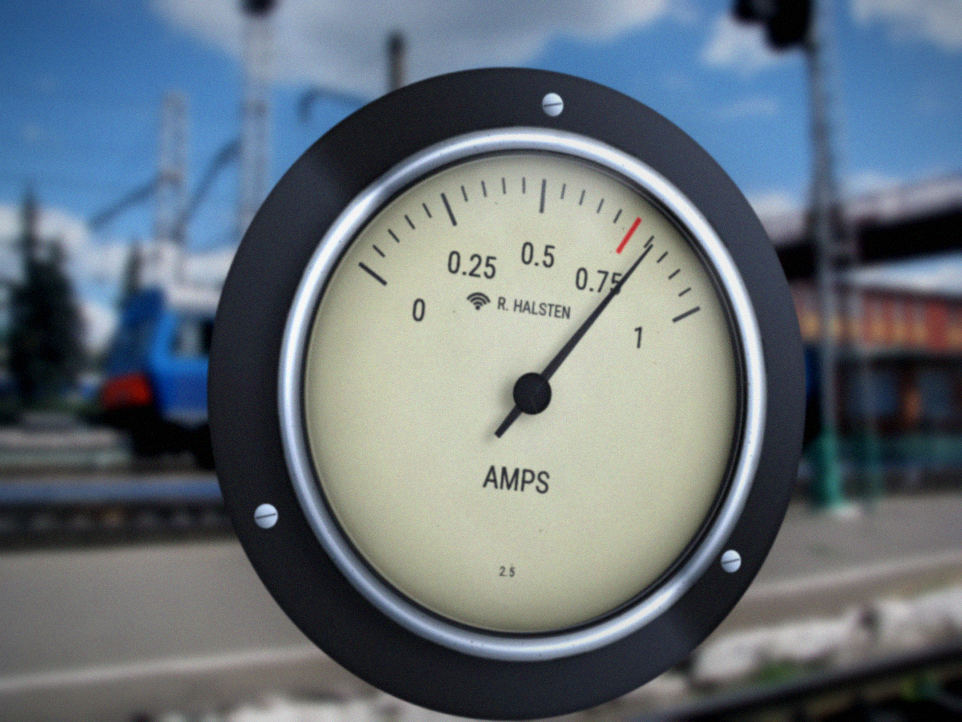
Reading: {"value": 0.8, "unit": "A"}
